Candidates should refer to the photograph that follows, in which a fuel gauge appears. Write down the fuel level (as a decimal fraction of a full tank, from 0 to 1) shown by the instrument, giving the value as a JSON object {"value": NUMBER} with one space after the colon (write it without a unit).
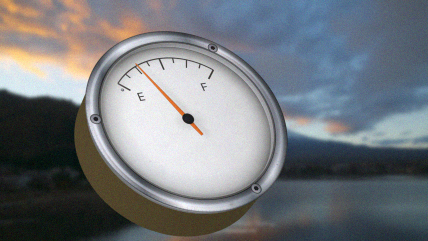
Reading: {"value": 0.25}
